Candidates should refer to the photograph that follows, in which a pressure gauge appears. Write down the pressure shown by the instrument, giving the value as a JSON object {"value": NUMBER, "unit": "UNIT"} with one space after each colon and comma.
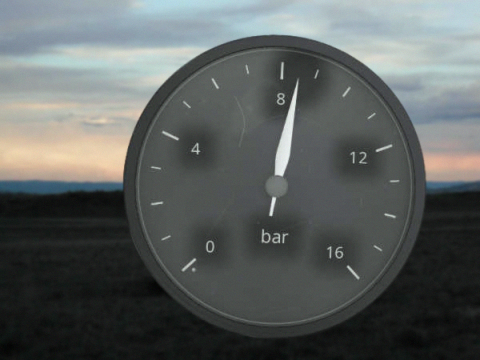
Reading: {"value": 8.5, "unit": "bar"}
